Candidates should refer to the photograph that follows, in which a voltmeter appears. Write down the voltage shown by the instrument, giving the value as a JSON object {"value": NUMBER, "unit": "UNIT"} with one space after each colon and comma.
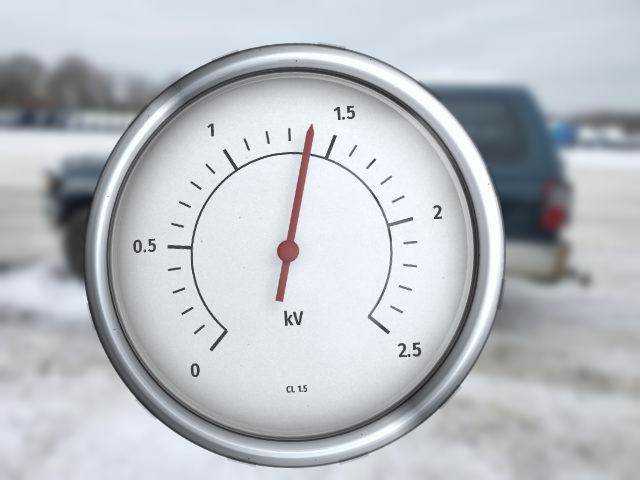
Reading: {"value": 1.4, "unit": "kV"}
